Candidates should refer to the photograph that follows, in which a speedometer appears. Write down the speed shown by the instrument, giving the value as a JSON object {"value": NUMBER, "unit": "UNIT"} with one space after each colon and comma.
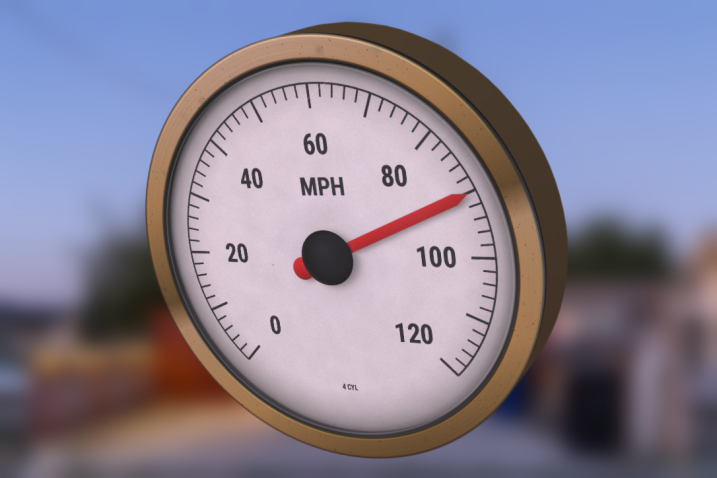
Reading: {"value": 90, "unit": "mph"}
